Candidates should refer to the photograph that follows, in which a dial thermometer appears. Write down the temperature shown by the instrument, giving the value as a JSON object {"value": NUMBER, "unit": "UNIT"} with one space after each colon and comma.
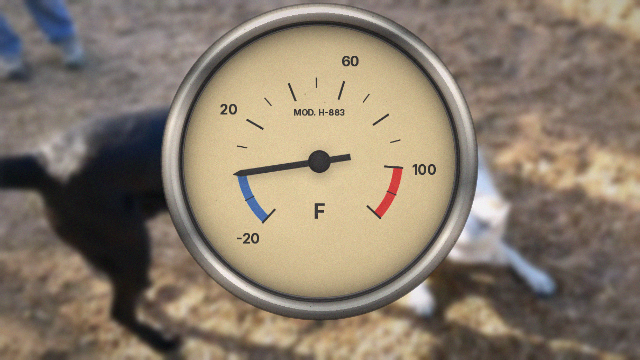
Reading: {"value": 0, "unit": "°F"}
